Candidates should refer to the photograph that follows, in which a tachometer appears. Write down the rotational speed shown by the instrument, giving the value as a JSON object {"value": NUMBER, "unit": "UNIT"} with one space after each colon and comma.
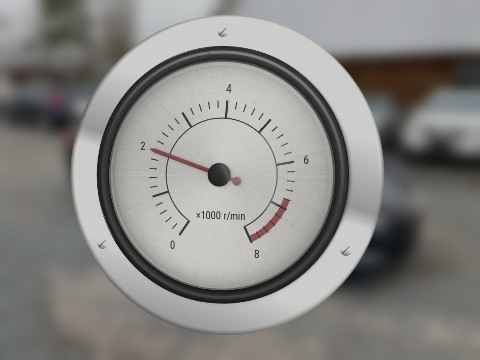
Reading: {"value": 2000, "unit": "rpm"}
